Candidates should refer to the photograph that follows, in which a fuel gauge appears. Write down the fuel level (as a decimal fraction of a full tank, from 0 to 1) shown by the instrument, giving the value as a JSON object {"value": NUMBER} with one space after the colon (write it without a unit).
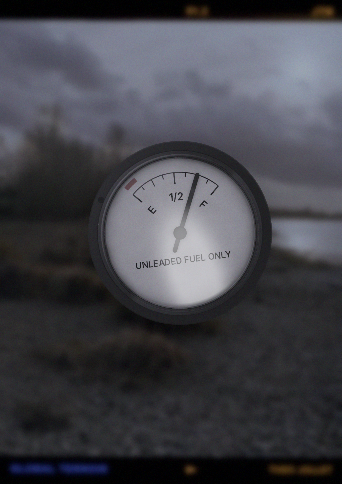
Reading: {"value": 0.75}
